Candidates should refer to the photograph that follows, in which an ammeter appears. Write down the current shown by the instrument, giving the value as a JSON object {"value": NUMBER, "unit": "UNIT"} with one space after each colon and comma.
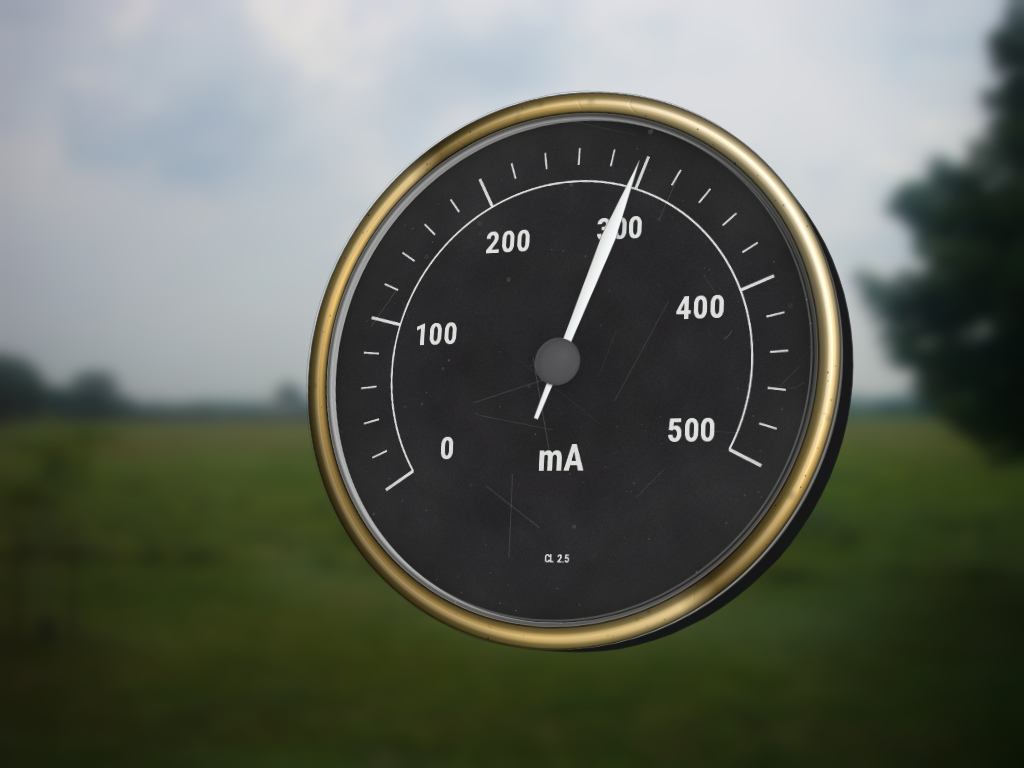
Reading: {"value": 300, "unit": "mA"}
